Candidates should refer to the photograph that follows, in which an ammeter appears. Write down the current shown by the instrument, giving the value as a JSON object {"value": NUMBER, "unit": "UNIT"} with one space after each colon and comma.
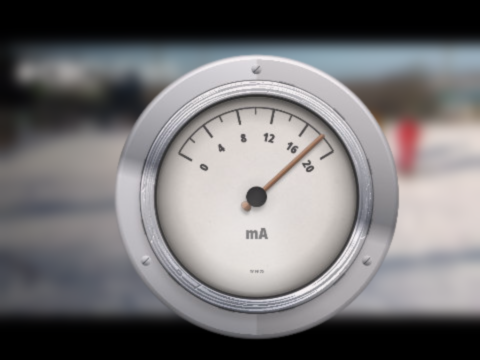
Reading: {"value": 18, "unit": "mA"}
